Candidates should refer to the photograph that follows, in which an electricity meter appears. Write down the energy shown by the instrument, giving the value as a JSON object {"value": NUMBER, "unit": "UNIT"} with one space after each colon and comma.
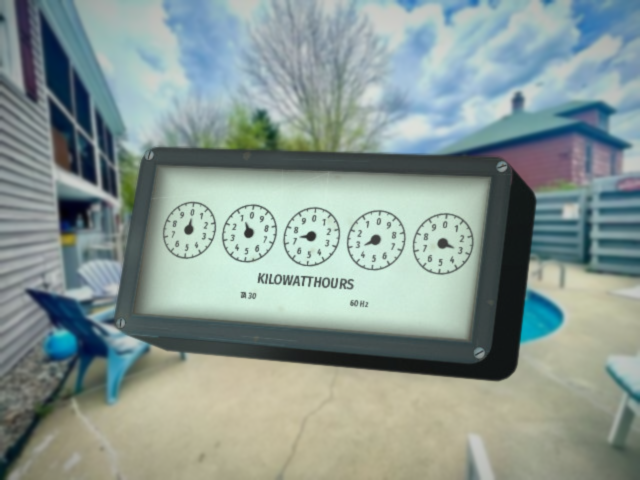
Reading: {"value": 733, "unit": "kWh"}
